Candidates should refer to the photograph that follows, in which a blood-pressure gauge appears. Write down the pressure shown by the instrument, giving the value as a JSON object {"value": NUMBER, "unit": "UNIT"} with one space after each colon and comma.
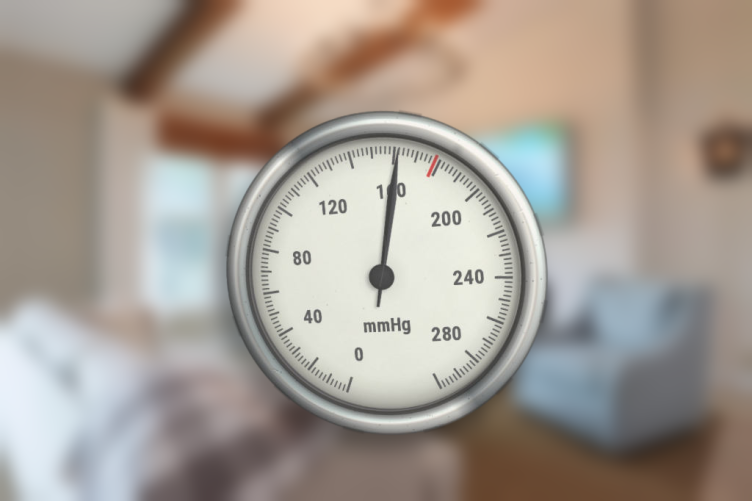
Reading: {"value": 162, "unit": "mmHg"}
